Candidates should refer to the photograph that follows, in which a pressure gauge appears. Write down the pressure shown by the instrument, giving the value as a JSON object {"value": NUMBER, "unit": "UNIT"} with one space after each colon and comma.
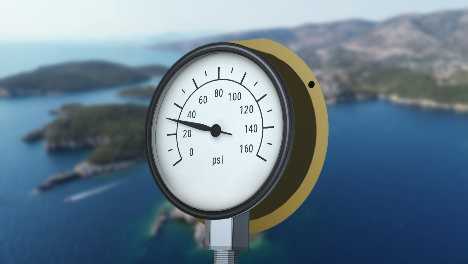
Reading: {"value": 30, "unit": "psi"}
